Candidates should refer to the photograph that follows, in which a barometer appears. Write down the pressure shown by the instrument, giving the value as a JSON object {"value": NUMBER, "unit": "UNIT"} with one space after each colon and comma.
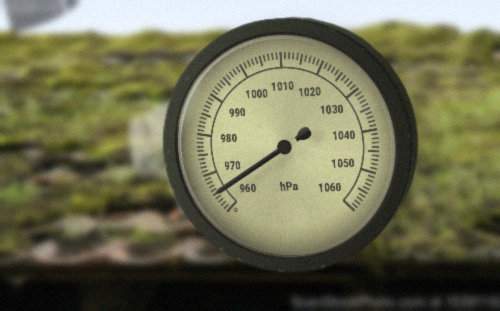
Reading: {"value": 965, "unit": "hPa"}
